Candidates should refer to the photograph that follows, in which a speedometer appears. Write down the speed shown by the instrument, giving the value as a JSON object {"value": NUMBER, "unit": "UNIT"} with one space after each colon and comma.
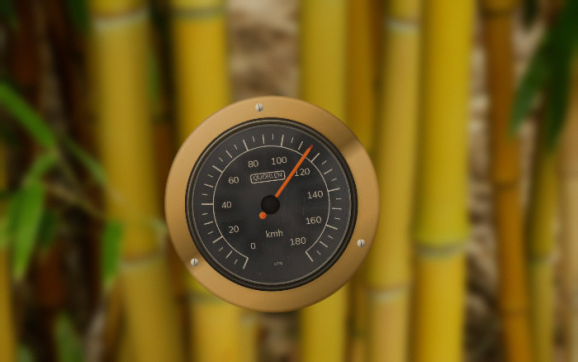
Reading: {"value": 115, "unit": "km/h"}
